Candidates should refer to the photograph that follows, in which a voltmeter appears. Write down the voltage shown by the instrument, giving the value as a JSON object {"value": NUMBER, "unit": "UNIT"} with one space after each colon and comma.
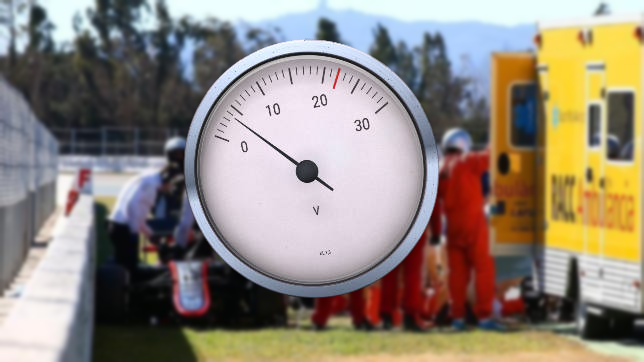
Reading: {"value": 4, "unit": "V"}
